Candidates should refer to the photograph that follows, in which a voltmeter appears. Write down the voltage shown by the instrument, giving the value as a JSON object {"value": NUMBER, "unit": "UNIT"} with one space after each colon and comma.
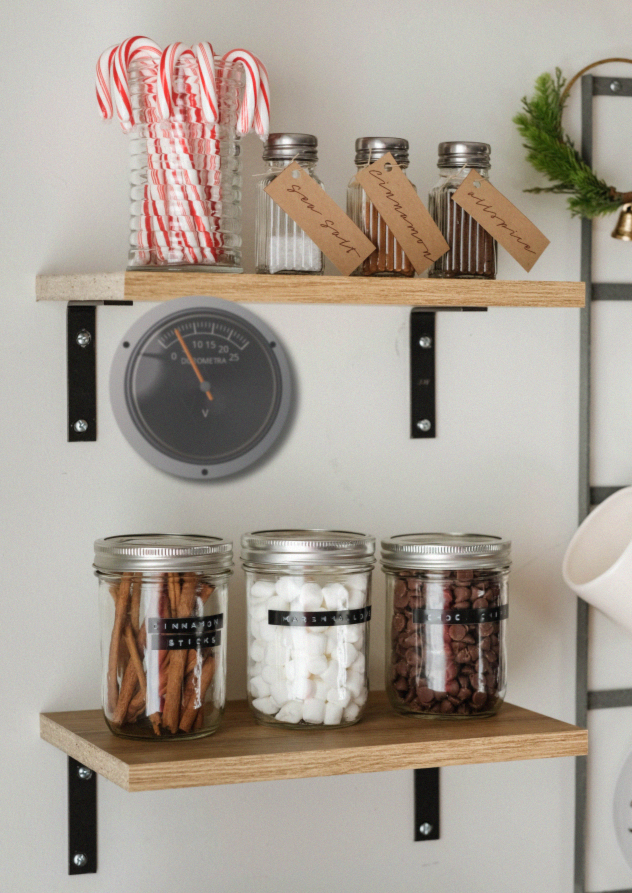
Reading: {"value": 5, "unit": "V"}
